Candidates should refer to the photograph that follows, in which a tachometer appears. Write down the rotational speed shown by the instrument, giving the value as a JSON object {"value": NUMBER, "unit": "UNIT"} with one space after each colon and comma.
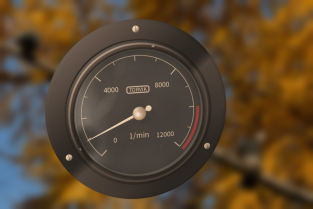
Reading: {"value": 1000, "unit": "rpm"}
